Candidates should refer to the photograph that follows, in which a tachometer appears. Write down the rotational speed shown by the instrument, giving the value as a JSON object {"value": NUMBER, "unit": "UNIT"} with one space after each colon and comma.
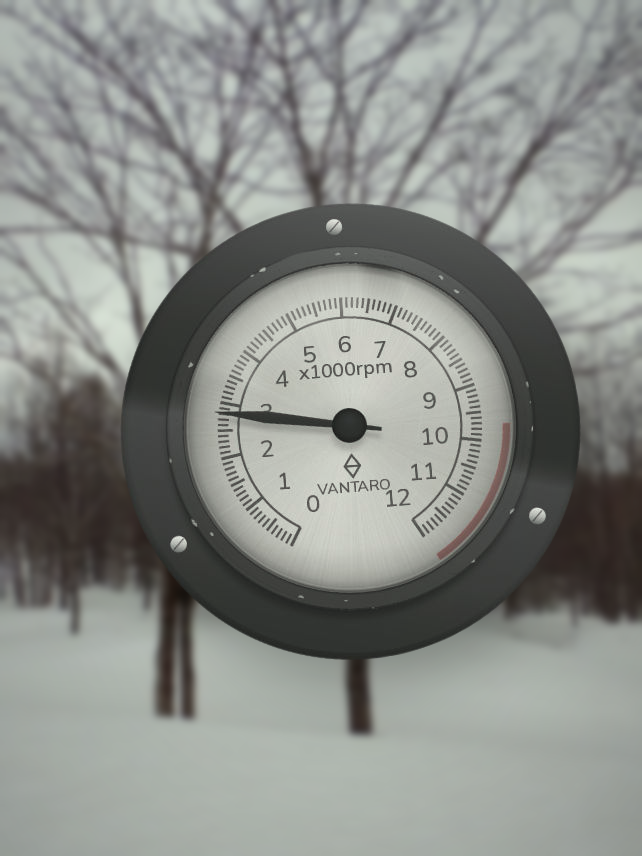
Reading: {"value": 2800, "unit": "rpm"}
